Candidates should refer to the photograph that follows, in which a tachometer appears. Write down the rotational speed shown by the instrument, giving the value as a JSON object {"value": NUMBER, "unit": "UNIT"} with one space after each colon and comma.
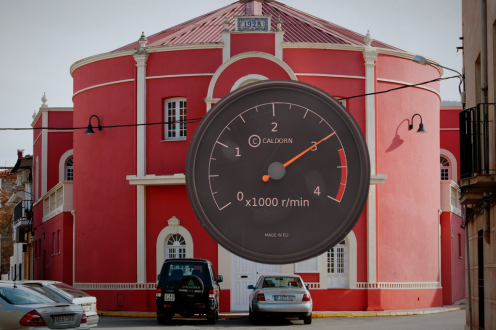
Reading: {"value": 3000, "unit": "rpm"}
